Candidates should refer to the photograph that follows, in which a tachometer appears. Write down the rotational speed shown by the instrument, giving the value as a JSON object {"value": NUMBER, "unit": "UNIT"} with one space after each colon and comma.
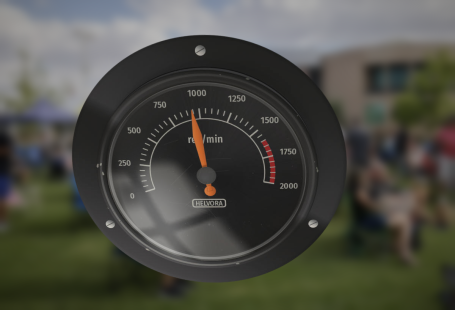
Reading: {"value": 950, "unit": "rpm"}
